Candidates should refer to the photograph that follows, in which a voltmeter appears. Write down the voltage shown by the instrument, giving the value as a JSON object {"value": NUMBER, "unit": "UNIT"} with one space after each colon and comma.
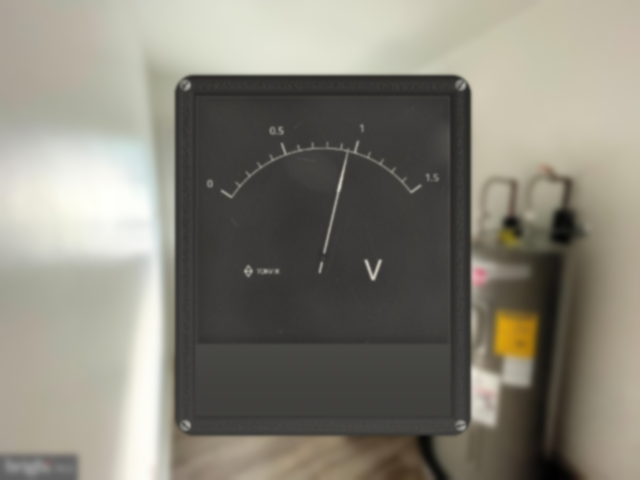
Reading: {"value": 0.95, "unit": "V"}
